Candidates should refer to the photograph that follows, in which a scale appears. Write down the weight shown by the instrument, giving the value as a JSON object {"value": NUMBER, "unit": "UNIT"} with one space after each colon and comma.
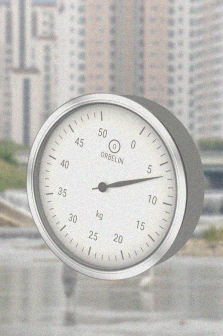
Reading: {"value": 6.5, "unit": "kg"}
